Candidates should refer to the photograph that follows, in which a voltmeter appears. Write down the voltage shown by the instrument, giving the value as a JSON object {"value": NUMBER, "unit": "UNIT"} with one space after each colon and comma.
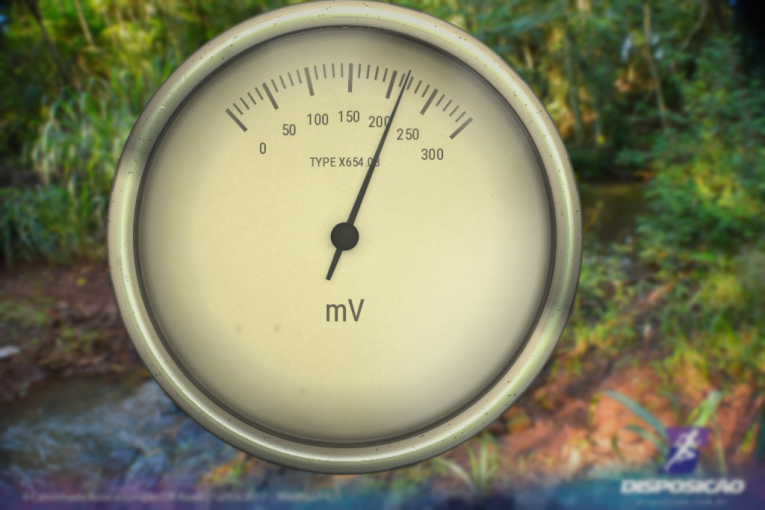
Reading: {"value": 215, "unit": "mV"}
